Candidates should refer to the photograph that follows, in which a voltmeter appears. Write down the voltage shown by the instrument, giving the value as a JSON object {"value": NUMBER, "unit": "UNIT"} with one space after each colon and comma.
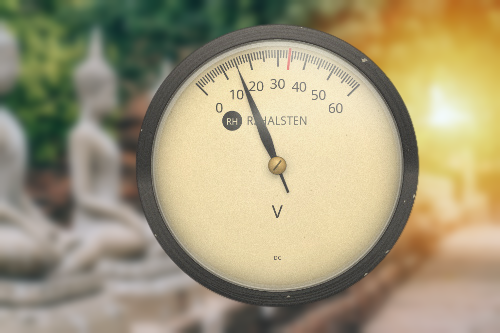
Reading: {"value": 15, "unit": "V"}
